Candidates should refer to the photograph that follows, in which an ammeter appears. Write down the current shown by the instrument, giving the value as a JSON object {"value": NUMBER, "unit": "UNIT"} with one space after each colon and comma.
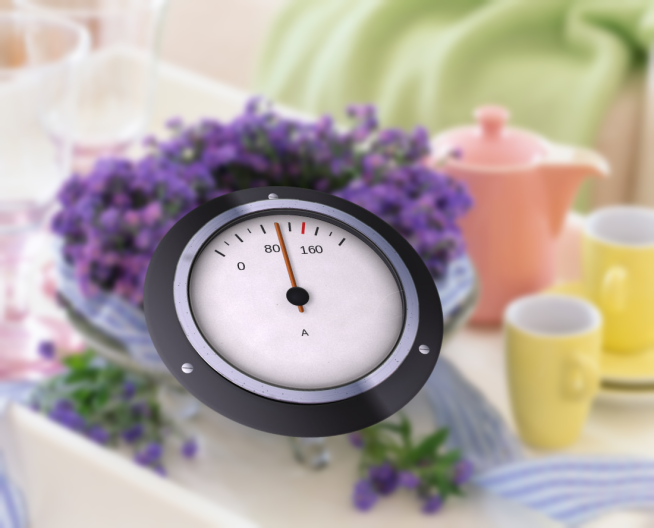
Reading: {"value": 100, "unit": "A"}
